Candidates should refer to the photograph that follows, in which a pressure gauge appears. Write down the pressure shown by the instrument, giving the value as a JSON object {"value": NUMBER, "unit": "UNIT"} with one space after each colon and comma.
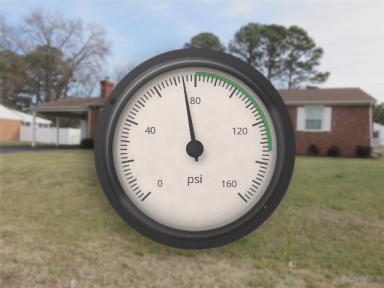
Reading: {"value": 74, "unit": "psi"}
